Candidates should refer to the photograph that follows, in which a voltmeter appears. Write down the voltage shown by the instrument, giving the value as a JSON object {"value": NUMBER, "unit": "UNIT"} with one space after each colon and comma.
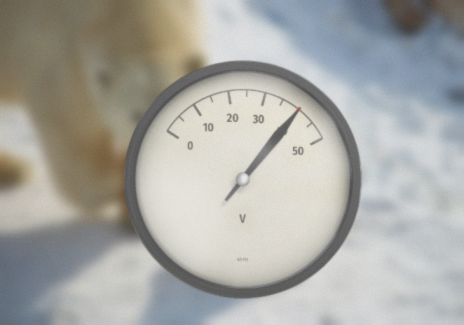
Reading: {"value": 40, "unit": "V"}
